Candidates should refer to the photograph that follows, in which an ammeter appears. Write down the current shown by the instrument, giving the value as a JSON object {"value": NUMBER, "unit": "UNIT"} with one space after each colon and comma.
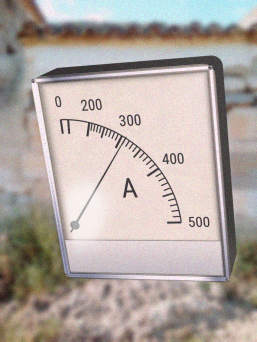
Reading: {"value": 310, "unit": "A"}
